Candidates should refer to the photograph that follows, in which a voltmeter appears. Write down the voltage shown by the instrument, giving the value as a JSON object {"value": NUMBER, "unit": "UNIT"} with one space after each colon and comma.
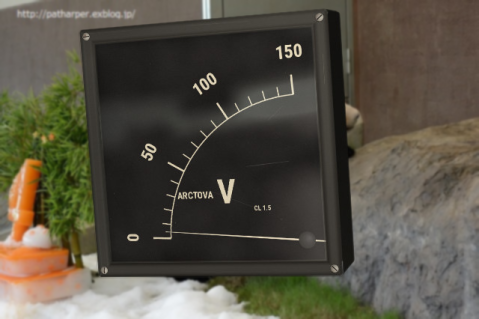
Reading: {"value": 5, "unit": "V"}
